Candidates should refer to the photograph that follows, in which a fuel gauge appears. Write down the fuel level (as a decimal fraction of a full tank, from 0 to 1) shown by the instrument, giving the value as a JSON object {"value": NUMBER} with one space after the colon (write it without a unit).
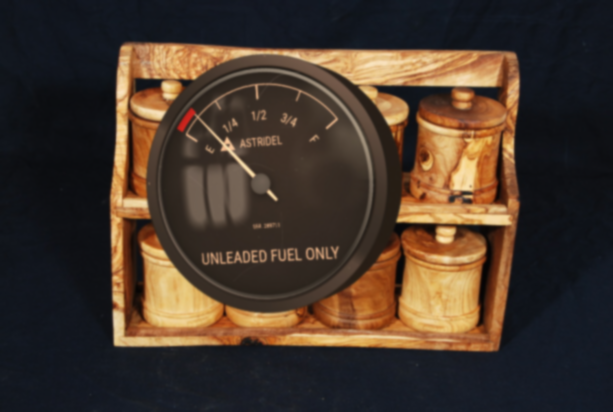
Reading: {"value": 0.125}
